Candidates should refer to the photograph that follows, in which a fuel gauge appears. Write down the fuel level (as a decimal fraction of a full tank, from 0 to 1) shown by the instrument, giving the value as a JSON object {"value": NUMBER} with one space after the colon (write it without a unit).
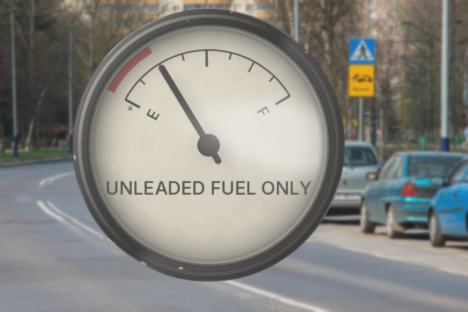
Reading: {"value": 0.25}
